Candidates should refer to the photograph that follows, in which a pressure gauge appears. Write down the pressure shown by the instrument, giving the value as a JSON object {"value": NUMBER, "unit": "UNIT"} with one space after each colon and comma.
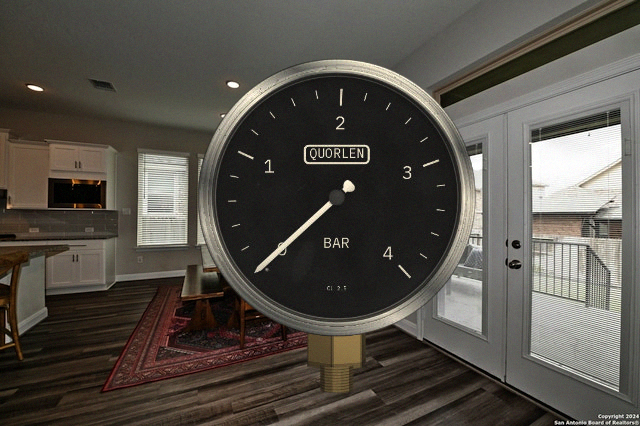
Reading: {"value": 0, "unit": "bar"}
